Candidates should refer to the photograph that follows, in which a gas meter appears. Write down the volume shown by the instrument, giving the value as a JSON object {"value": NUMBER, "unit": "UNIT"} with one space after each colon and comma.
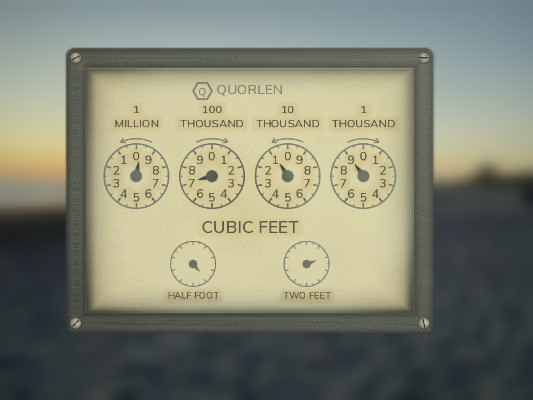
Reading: {"value": 970900, "unit": "ft³"}
